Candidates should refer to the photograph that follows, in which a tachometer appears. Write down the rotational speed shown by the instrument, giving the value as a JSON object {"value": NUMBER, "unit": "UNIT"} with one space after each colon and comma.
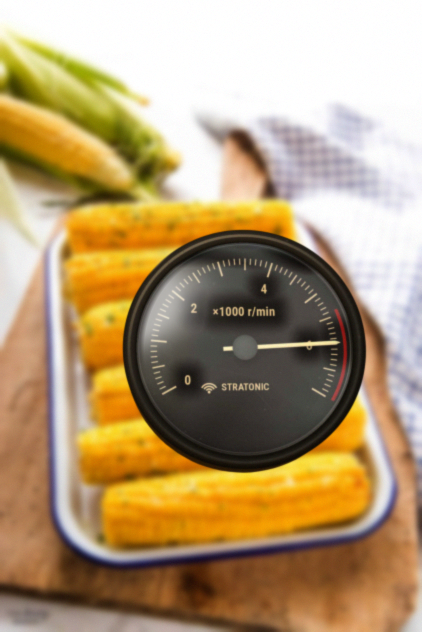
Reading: {"value": 6000, "unit": "rpm"}
